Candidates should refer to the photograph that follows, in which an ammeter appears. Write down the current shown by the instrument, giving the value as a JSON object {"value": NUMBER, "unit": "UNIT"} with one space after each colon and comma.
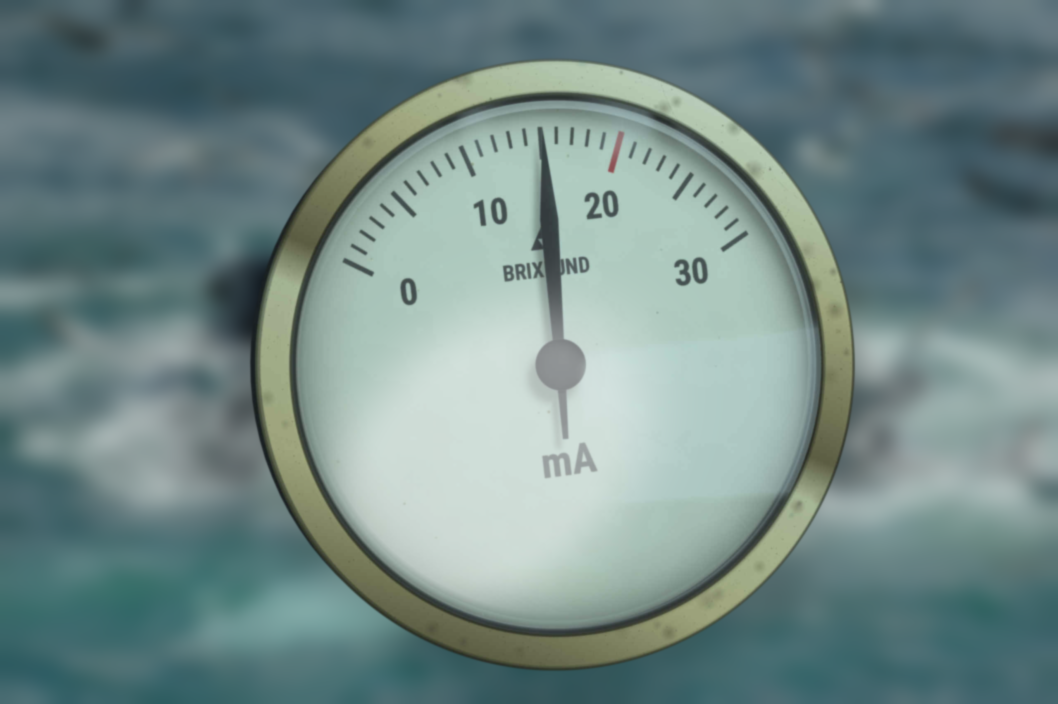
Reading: {"value": 15, "unit": "mA"}
